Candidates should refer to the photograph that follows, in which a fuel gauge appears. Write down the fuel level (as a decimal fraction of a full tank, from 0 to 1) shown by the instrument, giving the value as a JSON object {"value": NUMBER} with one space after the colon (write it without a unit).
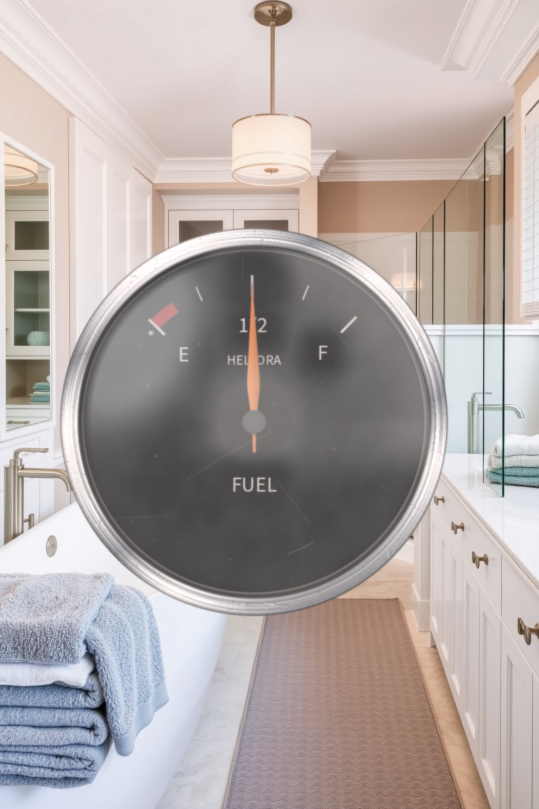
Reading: {"value": 0.5}
